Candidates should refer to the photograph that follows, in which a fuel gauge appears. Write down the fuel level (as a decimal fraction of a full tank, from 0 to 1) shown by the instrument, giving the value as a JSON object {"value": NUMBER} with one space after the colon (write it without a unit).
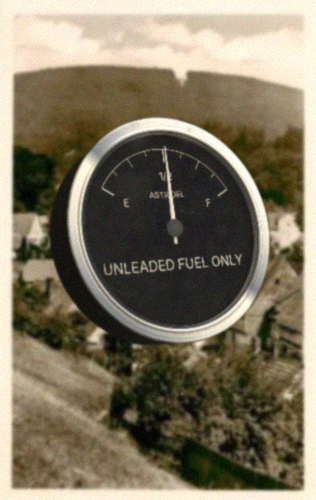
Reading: {"value": 0.5}
